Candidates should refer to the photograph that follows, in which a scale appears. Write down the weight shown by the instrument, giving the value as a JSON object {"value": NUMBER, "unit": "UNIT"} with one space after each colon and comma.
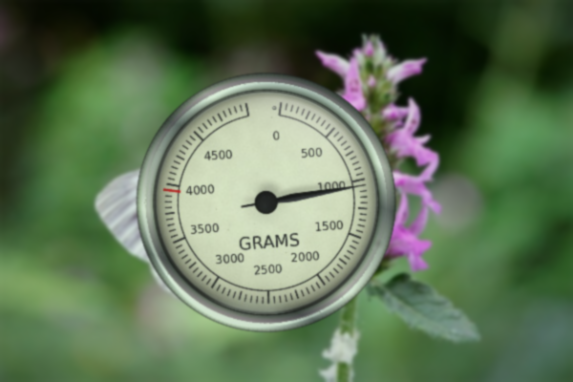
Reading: {"value": 1050, "unit": "g"}
